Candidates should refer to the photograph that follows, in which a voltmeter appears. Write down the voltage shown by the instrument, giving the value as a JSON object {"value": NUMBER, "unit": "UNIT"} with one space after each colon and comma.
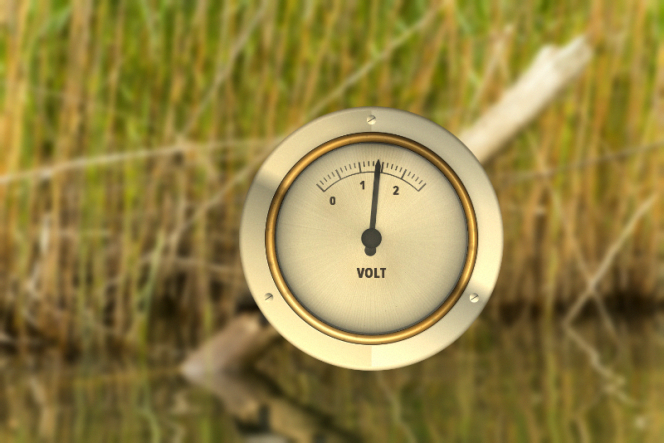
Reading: {"value": 1.4, "unit": "V"}
